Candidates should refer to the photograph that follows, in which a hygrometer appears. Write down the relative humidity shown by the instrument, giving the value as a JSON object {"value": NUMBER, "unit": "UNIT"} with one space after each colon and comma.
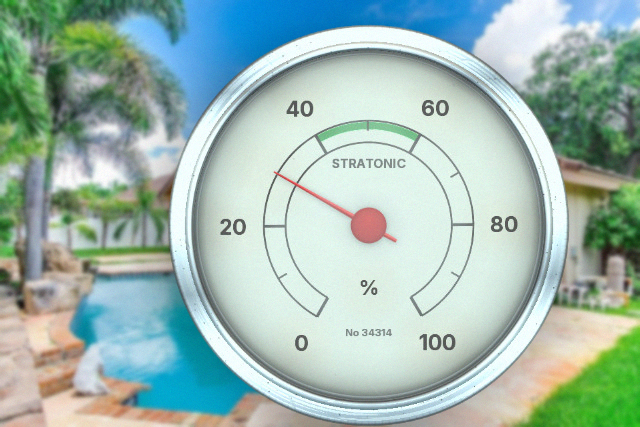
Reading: {"value": 30, "unit": "%"}
